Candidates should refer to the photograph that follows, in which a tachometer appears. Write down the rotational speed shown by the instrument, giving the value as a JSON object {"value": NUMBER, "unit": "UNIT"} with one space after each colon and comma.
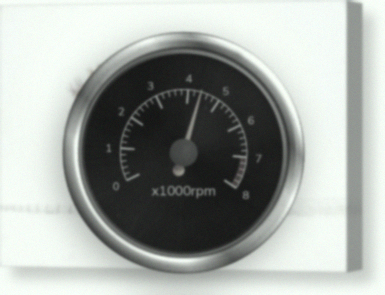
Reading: {"value": 4400, "unit": "rpm"}
